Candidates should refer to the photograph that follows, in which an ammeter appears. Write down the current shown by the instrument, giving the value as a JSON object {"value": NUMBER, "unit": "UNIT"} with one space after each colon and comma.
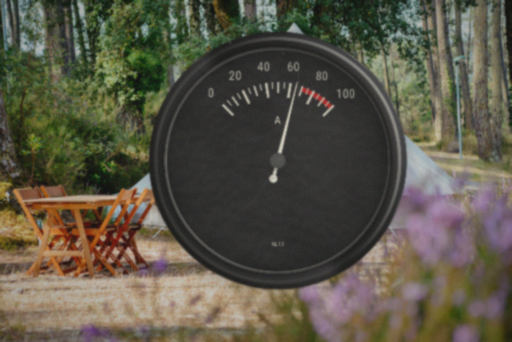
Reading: {"value": 65, "unit": "A"}
